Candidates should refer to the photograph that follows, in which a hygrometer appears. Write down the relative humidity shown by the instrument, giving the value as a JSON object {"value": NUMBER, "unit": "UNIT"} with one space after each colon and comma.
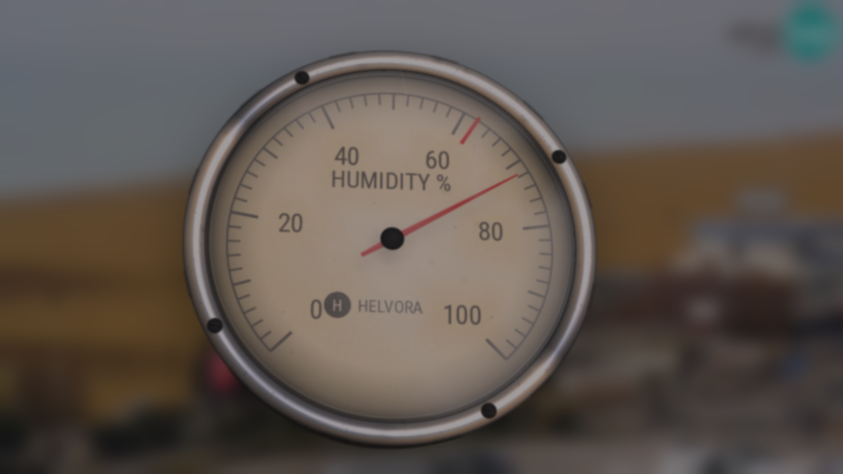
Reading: {"value": 72, "unit": "%"}
